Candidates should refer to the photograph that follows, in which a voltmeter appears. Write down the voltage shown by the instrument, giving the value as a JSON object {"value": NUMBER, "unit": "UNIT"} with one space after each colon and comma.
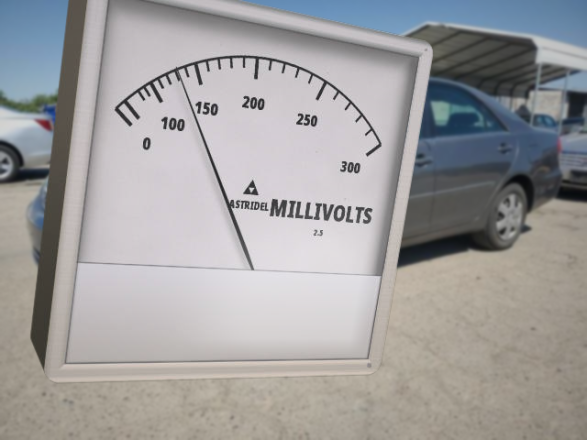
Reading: {"value": 130, "unit": "mV"}
